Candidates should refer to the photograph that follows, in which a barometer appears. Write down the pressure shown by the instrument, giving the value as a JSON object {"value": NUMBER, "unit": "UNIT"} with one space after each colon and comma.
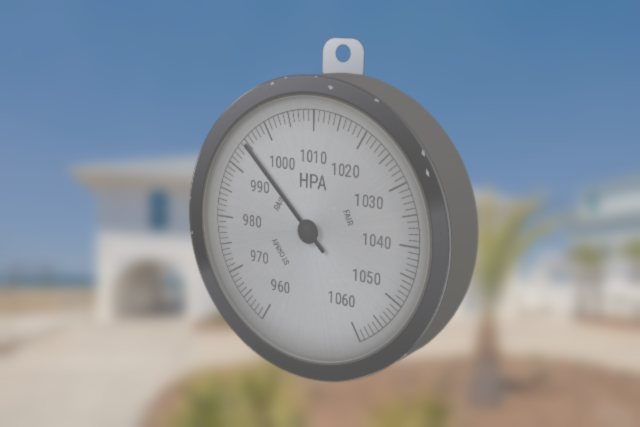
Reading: {"value": 995, "unit": "hPa"}
